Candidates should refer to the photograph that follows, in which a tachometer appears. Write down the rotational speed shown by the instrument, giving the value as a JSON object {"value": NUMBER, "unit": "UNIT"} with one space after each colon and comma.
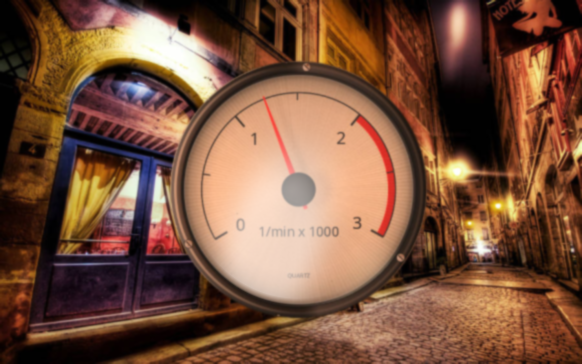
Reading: {"value": 1250, "unit": "rpm"}
